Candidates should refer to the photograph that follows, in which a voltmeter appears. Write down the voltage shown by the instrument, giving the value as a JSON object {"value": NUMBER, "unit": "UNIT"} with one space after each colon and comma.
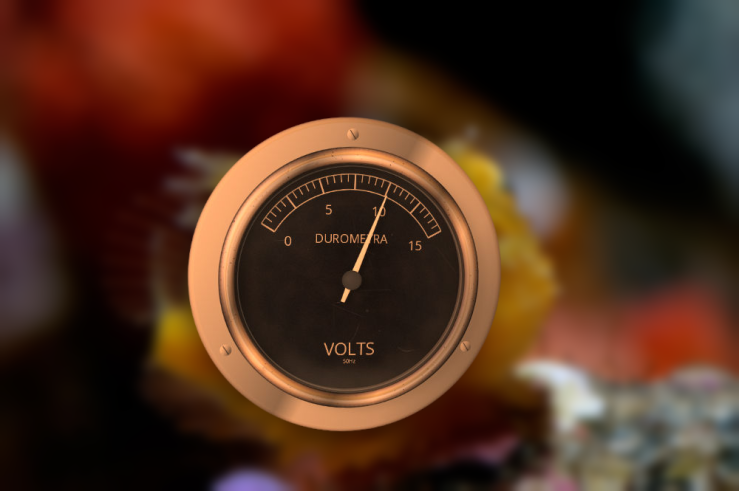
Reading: {"value": 10, "unit": "V"}
